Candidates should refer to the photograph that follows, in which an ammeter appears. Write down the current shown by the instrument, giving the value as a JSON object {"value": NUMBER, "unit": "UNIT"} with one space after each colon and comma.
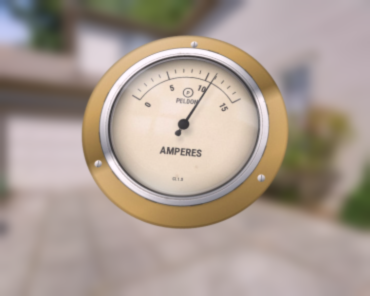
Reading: {"value": 11, "unit": "A"}
